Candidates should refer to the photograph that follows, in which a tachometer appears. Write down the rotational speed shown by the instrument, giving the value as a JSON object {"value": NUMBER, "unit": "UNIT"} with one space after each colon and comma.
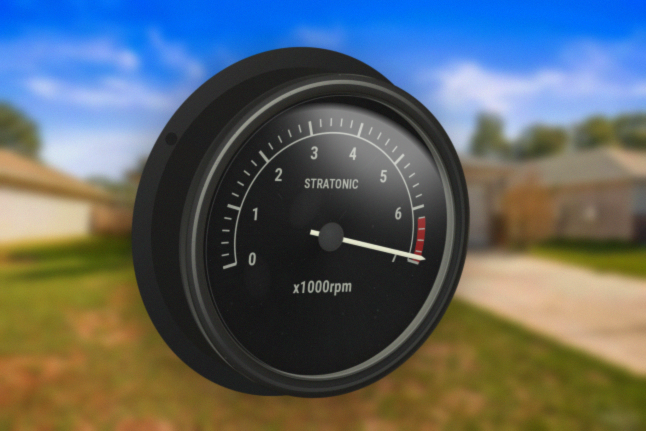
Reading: {"value": 6900, "unit": "rpm"}
